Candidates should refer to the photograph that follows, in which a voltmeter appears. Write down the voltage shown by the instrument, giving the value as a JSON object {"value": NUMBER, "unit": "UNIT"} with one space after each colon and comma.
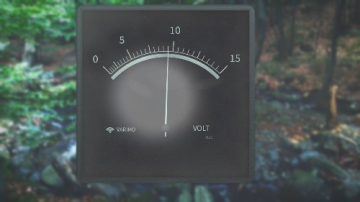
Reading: {"value": 9.5, "unit": "V"}
